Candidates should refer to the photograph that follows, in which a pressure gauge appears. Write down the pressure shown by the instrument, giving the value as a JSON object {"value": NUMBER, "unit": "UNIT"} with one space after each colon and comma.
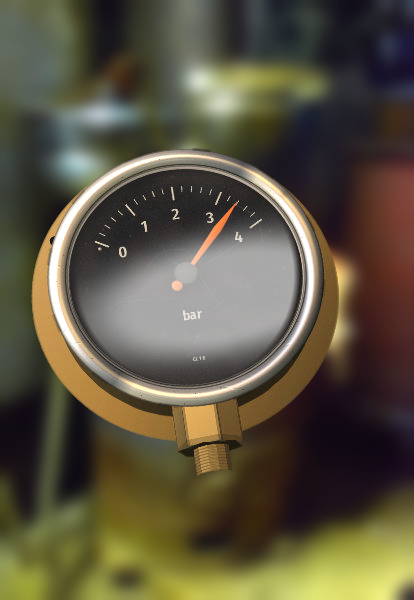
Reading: {"value": 3.4, "unit": "bar"}
